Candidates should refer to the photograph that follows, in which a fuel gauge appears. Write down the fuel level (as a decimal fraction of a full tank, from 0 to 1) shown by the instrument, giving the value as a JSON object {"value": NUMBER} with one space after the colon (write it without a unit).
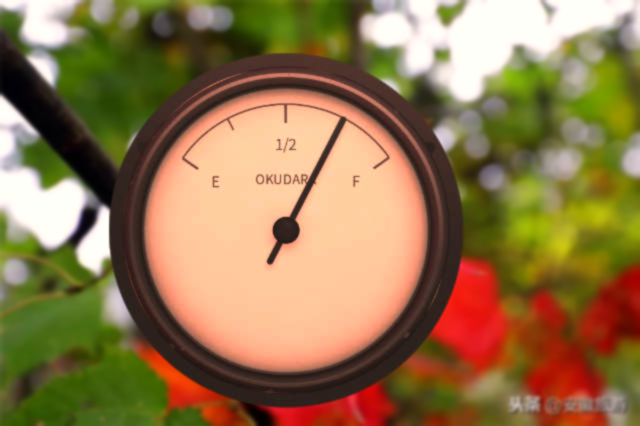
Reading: {"value": 0.75}
